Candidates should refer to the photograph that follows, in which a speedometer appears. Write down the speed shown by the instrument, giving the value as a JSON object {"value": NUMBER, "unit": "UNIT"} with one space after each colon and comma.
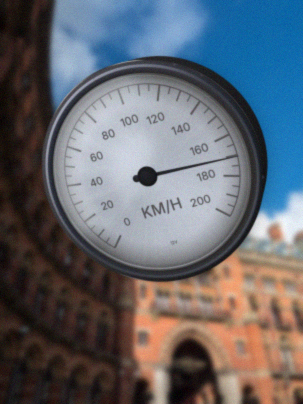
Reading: {"value": 170, "unit": "km/h"}
